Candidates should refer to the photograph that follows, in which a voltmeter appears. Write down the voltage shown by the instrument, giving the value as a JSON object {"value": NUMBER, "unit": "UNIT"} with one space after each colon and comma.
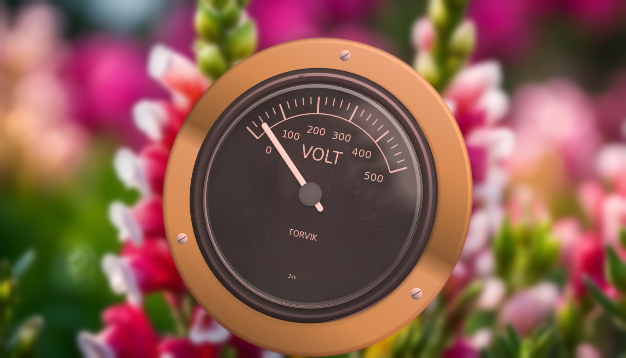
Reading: {"value": 40, "unit": "V"}
